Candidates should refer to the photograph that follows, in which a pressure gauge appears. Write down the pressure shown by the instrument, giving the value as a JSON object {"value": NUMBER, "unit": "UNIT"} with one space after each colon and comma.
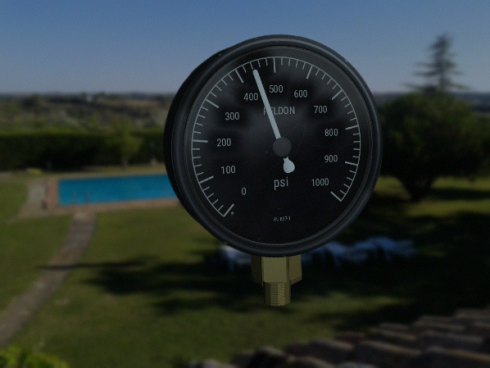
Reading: {"value": 440, "unit": "psi"}
